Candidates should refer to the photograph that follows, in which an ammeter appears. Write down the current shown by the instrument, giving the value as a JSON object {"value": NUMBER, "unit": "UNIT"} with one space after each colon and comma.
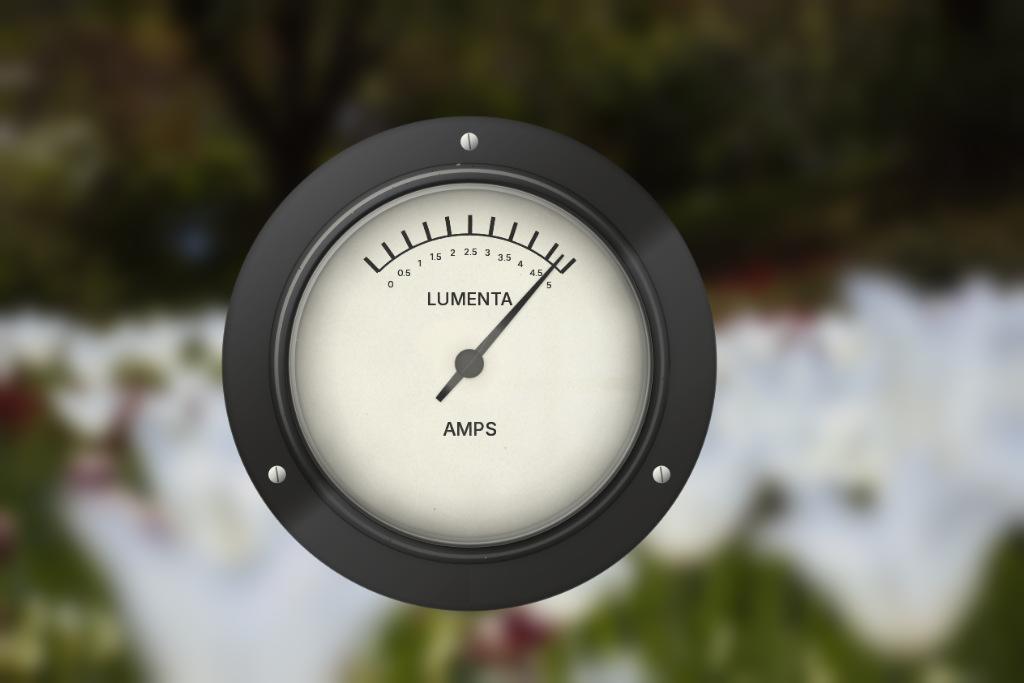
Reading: {"value": 4.75, "unit": "A"}
